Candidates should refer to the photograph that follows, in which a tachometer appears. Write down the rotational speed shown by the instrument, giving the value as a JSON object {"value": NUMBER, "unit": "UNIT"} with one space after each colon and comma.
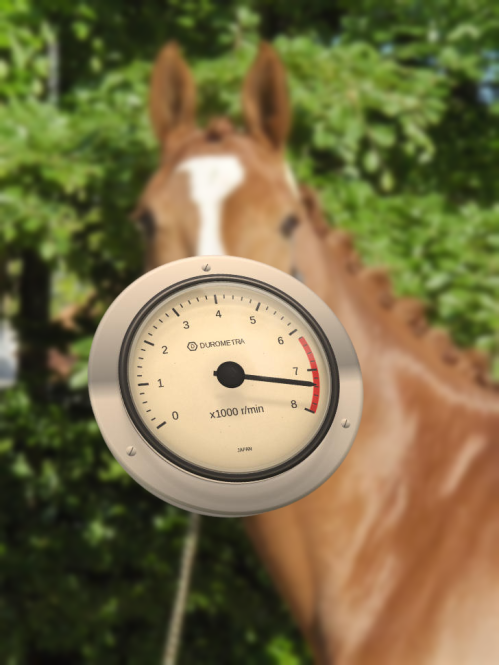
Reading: {"value": 7400, "unit": "rpm"}
